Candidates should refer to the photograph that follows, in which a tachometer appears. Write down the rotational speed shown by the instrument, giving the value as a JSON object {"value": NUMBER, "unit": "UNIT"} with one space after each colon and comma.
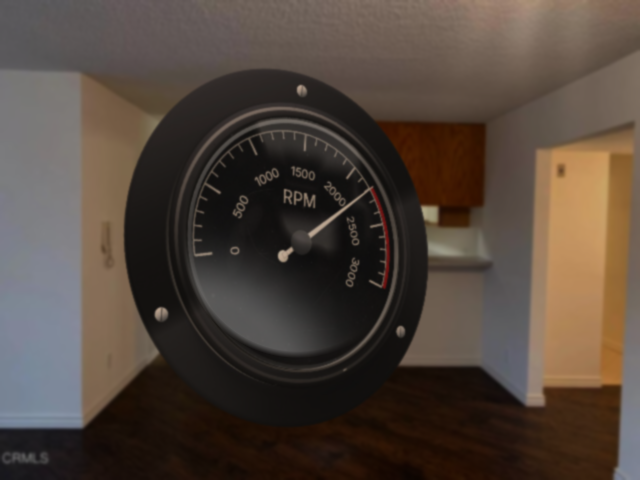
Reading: {"value": 2200, "unit": "rpm"}
